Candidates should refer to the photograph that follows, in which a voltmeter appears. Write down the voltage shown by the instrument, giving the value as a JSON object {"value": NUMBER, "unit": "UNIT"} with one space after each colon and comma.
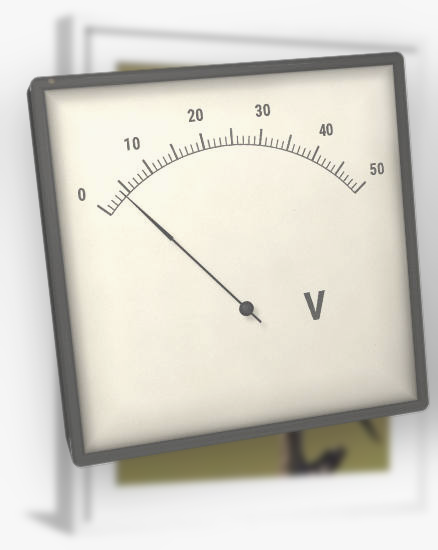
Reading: {"value": 4, "unit": "V"}
